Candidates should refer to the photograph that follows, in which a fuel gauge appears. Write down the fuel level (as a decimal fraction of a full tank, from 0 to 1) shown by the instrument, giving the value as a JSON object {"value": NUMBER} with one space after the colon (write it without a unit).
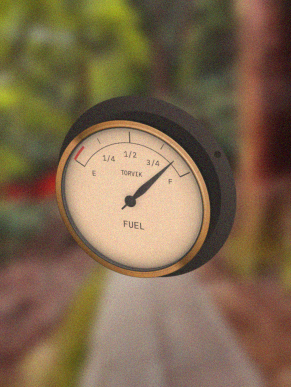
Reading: {"value": 0.875}
